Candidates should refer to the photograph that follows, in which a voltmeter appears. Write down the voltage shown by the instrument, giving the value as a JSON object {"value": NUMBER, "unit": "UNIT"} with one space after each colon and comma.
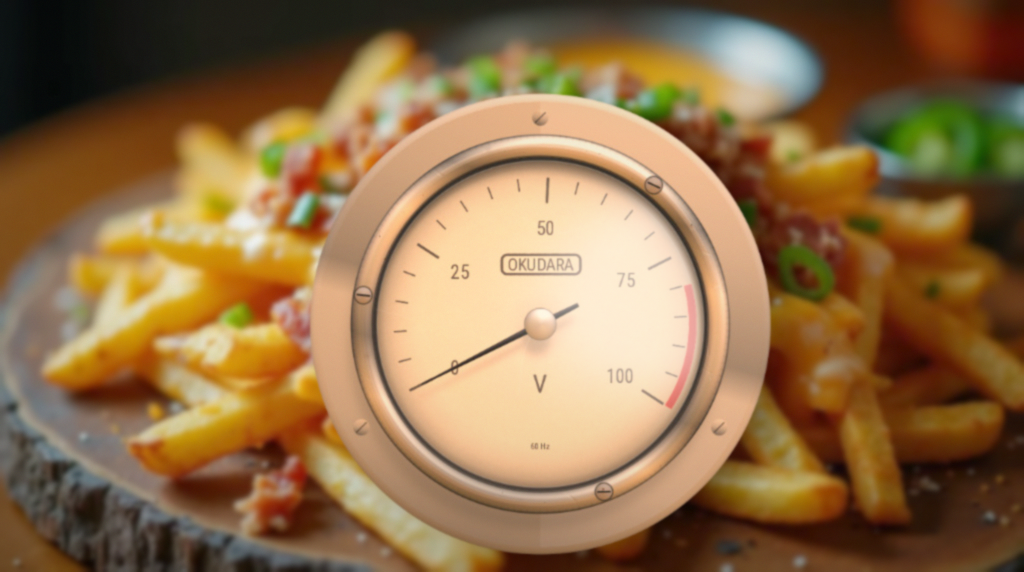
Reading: {"value": 0, "unit": "V"}
